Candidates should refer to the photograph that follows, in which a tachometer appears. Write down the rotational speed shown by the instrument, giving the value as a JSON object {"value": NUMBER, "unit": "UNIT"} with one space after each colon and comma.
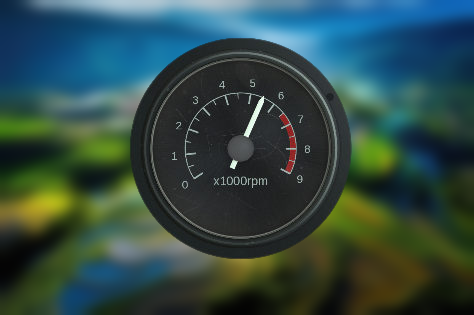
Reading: {"value": 5500, "unit": "rpm"}
